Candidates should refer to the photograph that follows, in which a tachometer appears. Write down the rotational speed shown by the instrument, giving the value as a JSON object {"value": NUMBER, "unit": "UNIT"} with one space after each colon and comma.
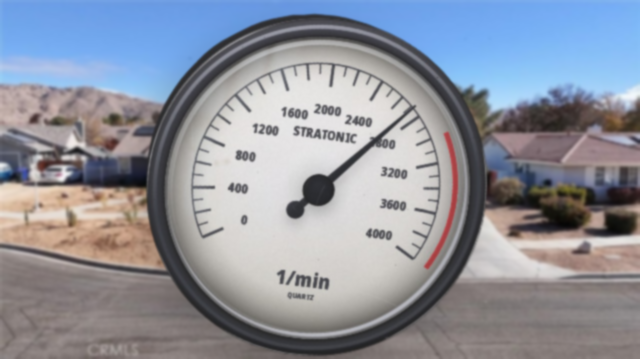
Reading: {"value": 2700, "unit": "rpm"}
